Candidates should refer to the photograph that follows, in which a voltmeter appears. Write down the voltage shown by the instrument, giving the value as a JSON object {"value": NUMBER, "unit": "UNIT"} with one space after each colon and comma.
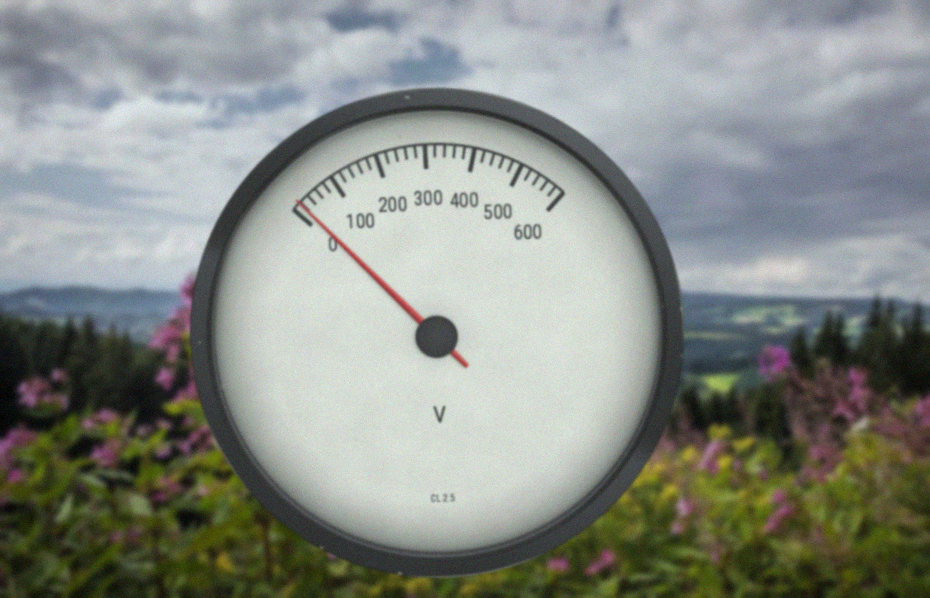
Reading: {"value": 20, "unit": "V"}
